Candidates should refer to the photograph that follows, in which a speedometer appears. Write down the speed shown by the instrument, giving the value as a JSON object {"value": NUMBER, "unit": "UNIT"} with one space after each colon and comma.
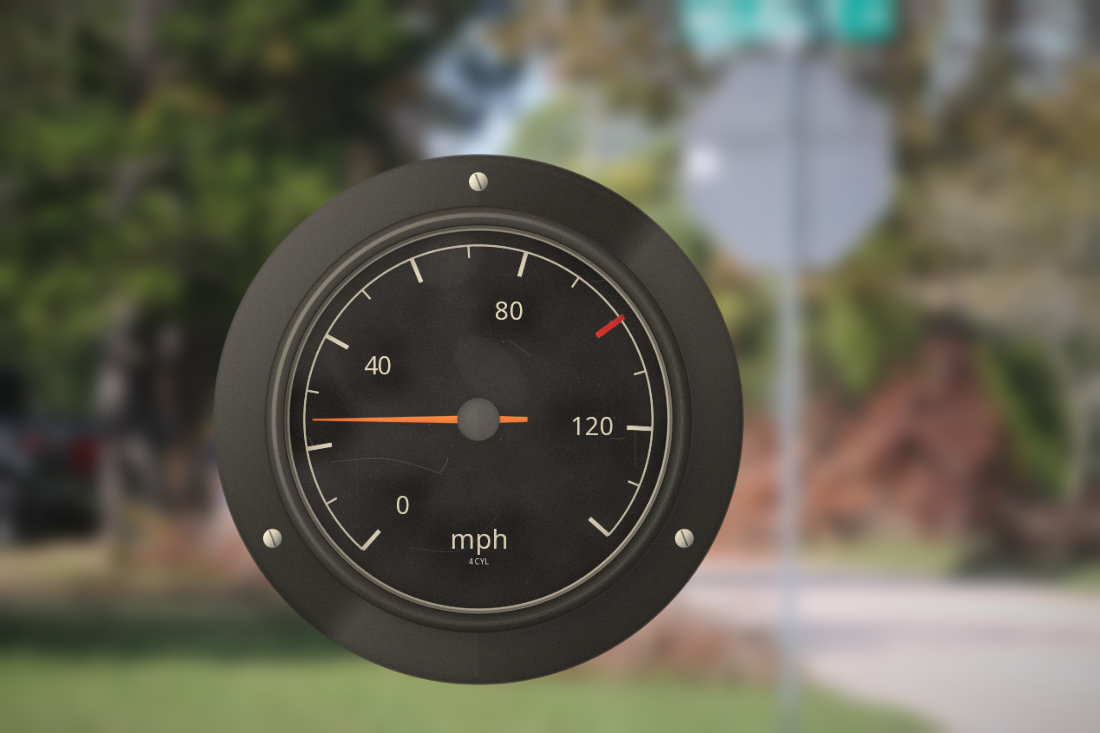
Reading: {"value": 25, "unit": "mph"}
